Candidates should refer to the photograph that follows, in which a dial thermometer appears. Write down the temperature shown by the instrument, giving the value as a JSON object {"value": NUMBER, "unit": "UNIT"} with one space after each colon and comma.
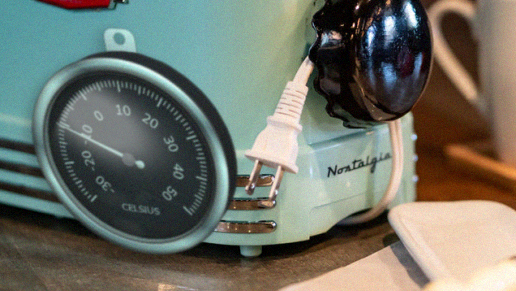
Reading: {"value": -10, "unit": "°C"}
